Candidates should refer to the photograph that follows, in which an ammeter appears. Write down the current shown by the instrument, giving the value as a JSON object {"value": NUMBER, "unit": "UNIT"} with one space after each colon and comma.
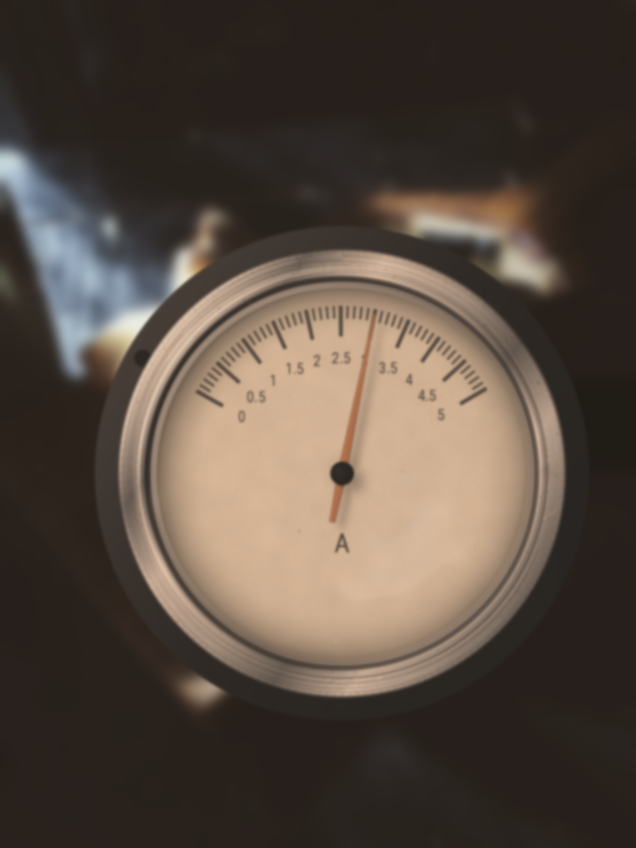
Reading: {"value": 3, "unit": "A"}
